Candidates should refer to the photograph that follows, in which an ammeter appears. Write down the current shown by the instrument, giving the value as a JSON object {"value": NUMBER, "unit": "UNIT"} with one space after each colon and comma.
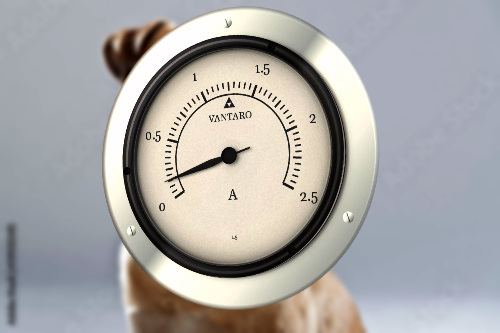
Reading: {"value": 0.15, "unit": "A"}
